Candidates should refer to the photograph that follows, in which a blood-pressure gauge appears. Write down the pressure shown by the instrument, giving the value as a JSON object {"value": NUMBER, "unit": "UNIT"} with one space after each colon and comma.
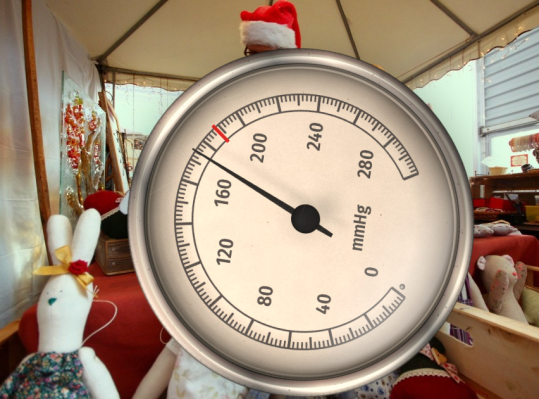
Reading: {"value": 174, "unit": "mmHg"}
